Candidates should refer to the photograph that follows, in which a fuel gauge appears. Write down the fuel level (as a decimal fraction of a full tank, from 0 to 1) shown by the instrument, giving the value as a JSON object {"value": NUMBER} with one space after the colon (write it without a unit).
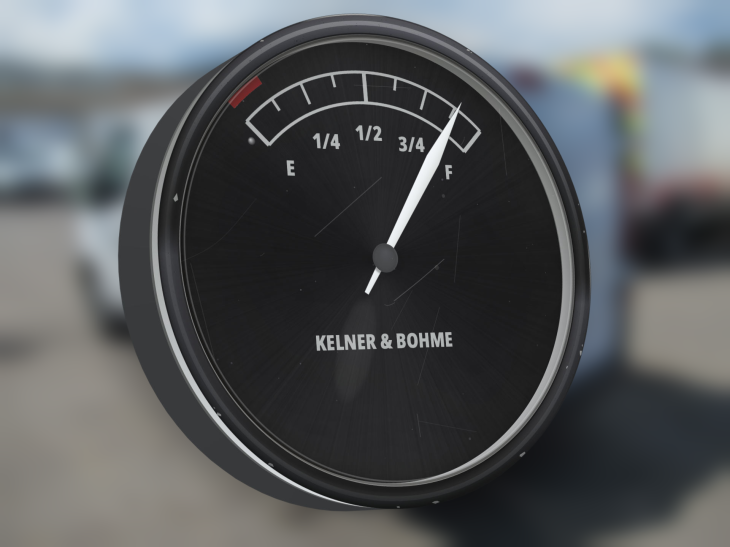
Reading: {"value": 0.875}
